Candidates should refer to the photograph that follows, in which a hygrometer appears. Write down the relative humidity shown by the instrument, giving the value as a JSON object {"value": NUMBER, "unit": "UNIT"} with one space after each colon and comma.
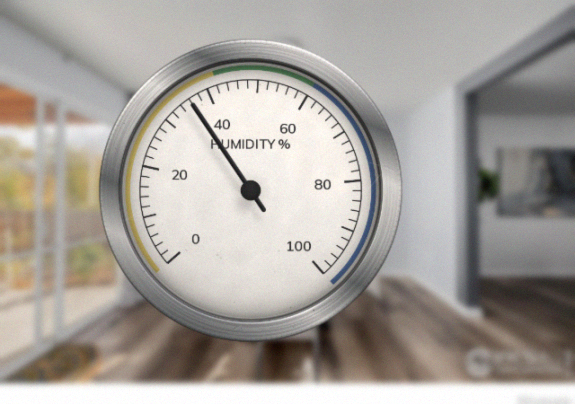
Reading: {"value": 36, "unit": "%"}
